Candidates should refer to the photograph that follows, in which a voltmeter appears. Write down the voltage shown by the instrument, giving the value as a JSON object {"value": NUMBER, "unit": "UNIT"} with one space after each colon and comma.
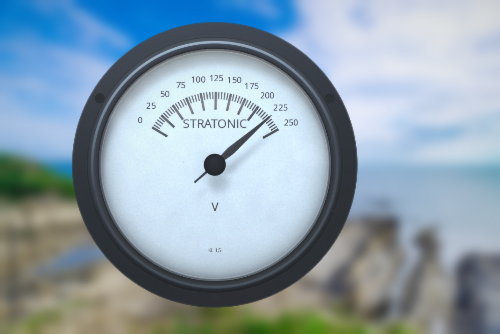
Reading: {"value": 225, "unit": "V"}
